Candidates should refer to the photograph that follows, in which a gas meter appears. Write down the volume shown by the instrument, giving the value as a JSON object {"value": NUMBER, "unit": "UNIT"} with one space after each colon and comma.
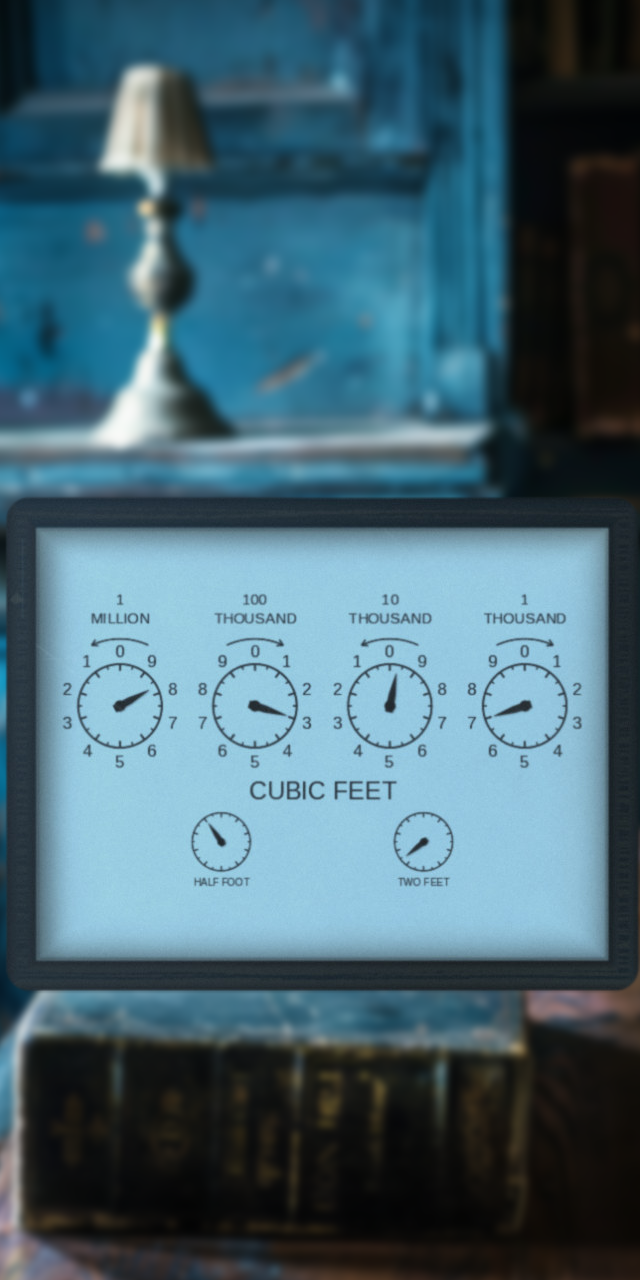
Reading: {"value": 829700, "unit": "ft³"}
